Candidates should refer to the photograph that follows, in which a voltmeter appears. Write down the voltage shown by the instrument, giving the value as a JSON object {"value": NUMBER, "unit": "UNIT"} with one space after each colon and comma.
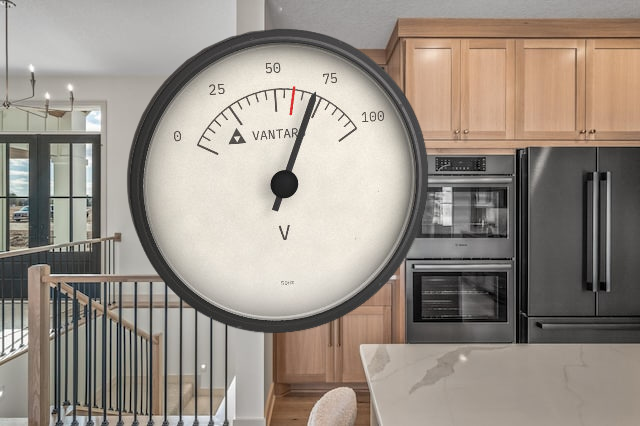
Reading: {"value": 70, "unit": "V"}
